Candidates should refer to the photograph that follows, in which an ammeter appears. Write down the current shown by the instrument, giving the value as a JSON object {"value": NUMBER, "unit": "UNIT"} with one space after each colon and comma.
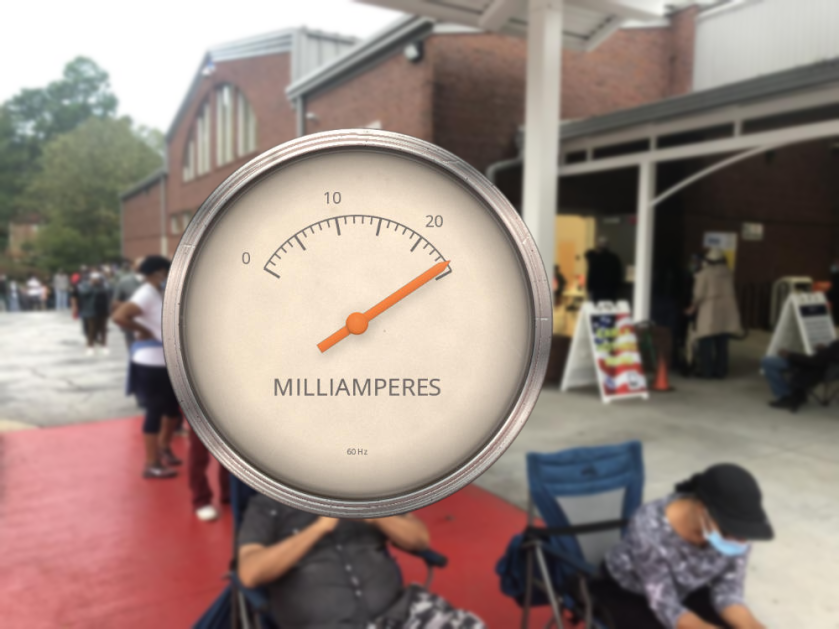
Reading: {"value": 24, "unit": "mA"}
